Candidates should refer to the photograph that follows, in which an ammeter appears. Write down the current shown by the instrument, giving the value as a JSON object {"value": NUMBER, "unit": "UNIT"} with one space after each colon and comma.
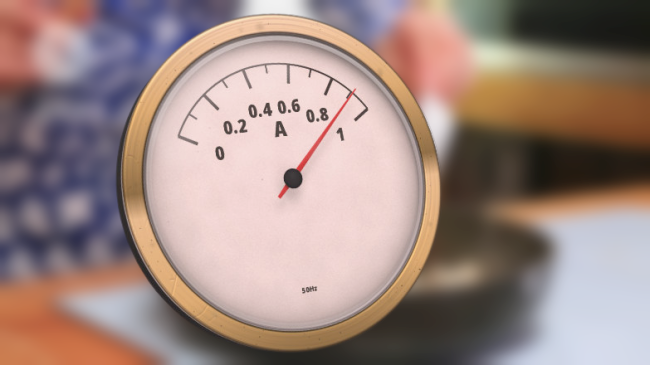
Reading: {"value": 0.9, "unit": "A"}
